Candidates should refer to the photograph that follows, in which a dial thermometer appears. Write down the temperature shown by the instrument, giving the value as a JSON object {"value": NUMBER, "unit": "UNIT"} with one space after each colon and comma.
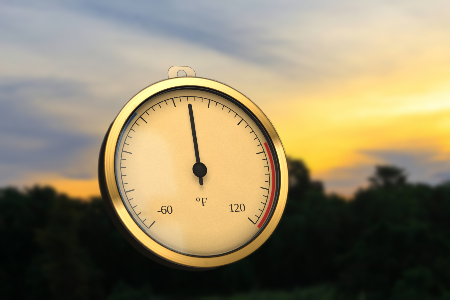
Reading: {"value": 28, "unit": "°F"}
